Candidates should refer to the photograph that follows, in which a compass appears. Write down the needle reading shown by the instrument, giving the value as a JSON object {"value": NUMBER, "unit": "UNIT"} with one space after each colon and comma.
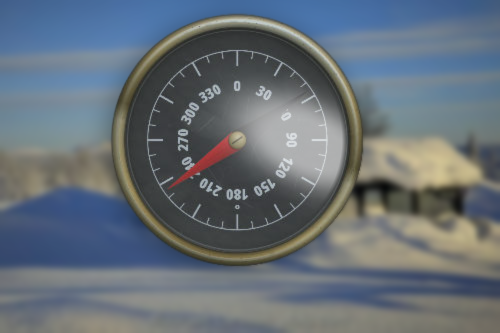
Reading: {"value": 235, "unit": "°"}
